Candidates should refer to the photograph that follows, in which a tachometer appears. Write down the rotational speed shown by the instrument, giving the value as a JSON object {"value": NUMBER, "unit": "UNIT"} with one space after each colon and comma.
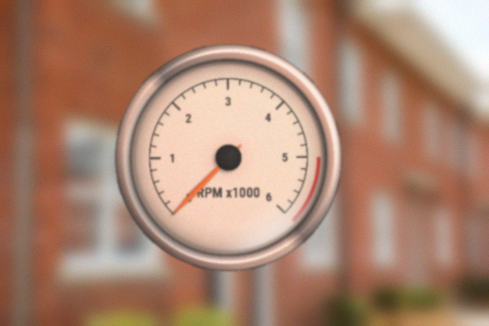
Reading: {"value": 0, "unit": "rpm"}
